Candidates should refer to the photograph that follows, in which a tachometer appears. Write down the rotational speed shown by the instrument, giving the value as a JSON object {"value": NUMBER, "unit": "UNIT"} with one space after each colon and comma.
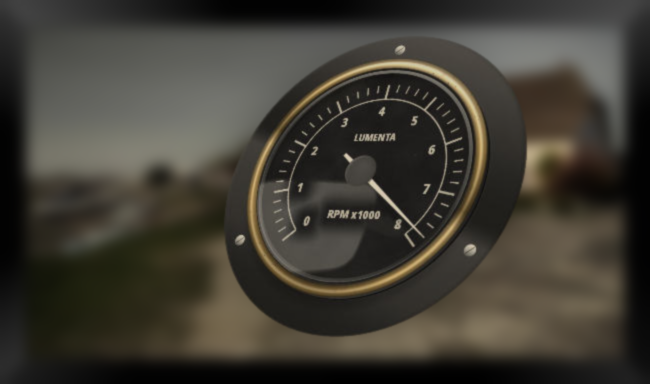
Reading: {"value": 7800, "unit": "rpm"}
